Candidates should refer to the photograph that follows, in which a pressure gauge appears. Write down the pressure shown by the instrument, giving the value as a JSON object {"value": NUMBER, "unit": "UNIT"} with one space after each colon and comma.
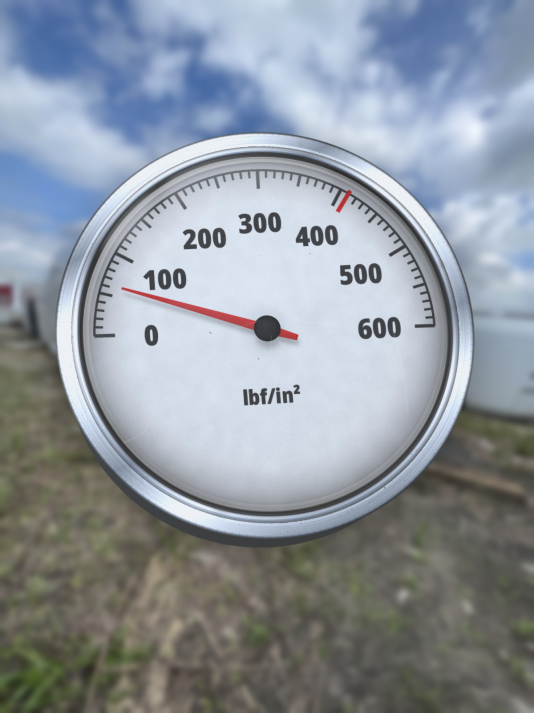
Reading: {"value": 60, "unit": "psi"}
